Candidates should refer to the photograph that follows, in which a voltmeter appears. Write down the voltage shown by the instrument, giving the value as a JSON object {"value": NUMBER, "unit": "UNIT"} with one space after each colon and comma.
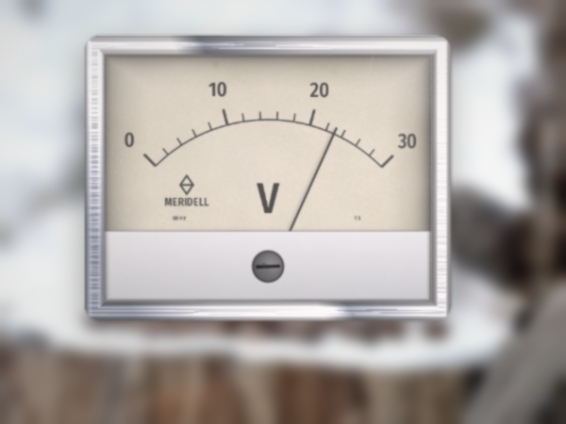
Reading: {"value": 23, "unit": "V"}
